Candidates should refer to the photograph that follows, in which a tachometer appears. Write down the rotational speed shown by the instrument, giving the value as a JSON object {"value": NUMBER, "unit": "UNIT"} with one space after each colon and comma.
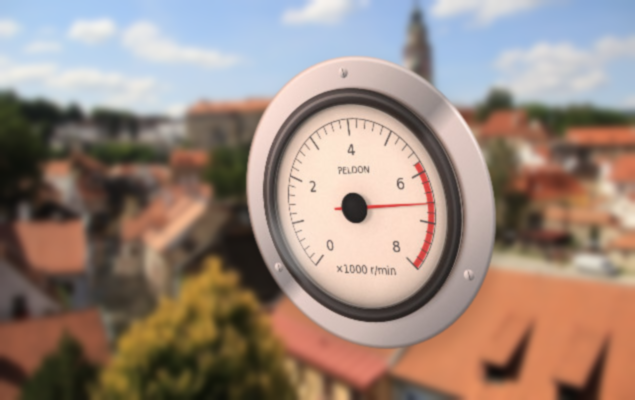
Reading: {"value": 6600, "unit": "rpm"}
